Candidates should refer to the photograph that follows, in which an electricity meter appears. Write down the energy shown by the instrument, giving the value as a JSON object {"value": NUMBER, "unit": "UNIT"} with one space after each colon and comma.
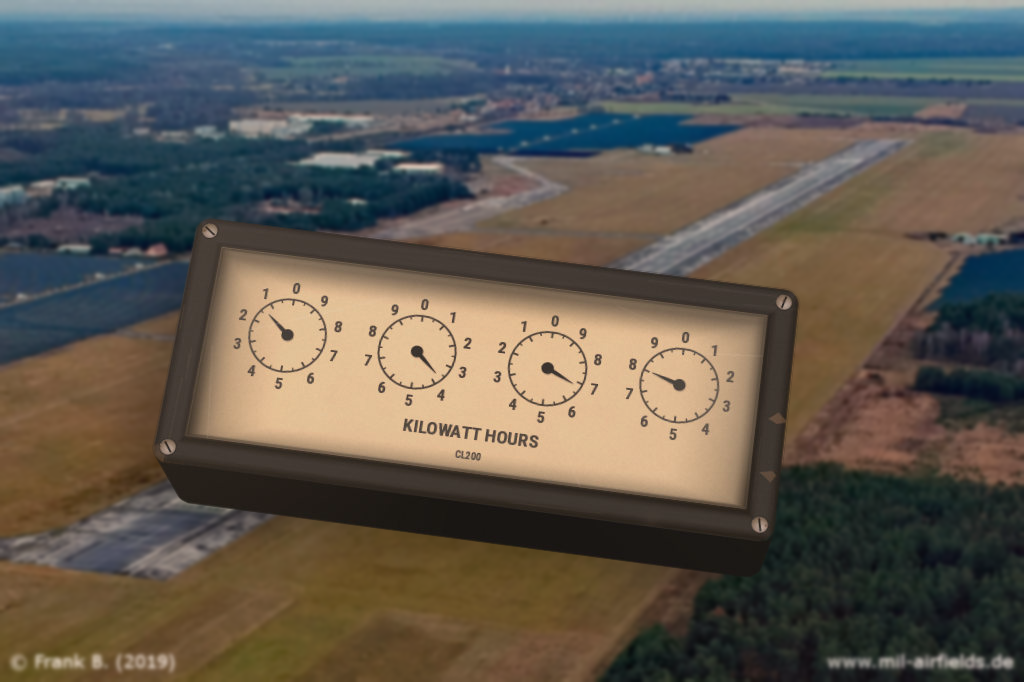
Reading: {"value": 1368, "unit": "kWh"}
